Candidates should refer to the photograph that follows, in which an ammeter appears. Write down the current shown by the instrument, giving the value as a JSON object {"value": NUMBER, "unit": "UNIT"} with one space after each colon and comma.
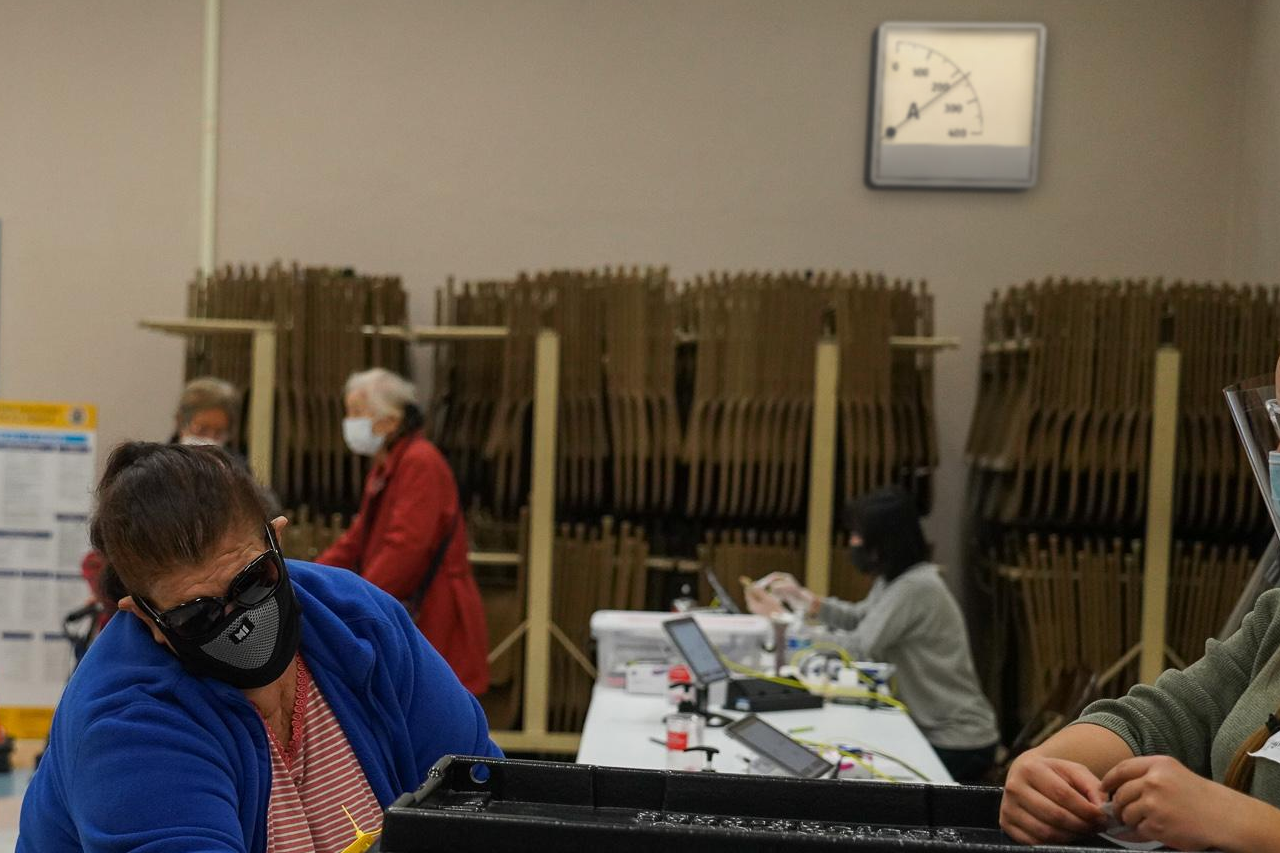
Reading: {"value": 225, "unit": "A"}
